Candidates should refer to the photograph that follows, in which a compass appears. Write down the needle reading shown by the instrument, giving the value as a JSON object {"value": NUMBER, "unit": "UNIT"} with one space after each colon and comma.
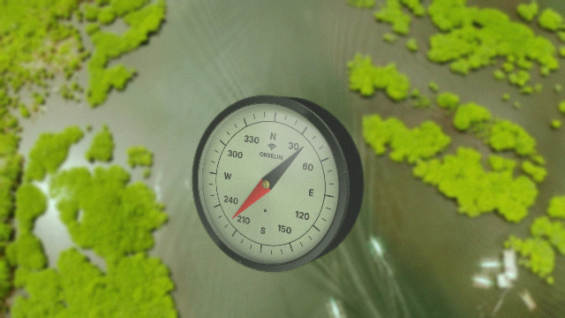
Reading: {"value": 220, "unit": "°"}
